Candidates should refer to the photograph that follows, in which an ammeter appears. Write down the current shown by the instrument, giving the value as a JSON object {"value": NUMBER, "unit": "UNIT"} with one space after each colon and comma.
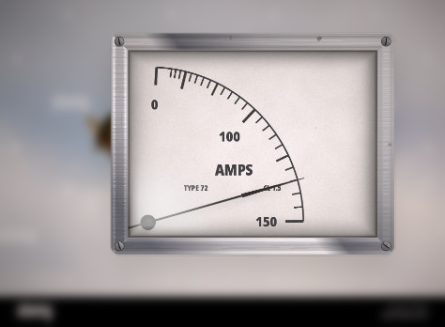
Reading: {"value": 135, "unit": "A"}
